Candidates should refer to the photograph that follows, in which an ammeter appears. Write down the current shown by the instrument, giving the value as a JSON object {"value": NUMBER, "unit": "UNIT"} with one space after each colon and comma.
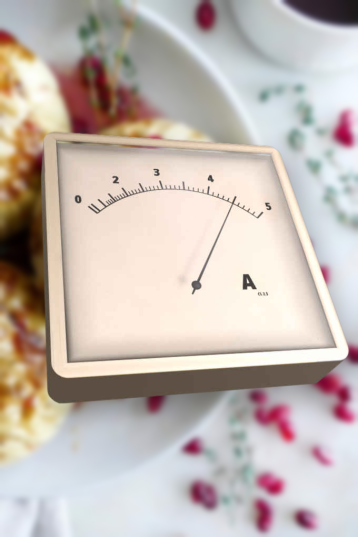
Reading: {"value": 4.5, "unit": "A"}
